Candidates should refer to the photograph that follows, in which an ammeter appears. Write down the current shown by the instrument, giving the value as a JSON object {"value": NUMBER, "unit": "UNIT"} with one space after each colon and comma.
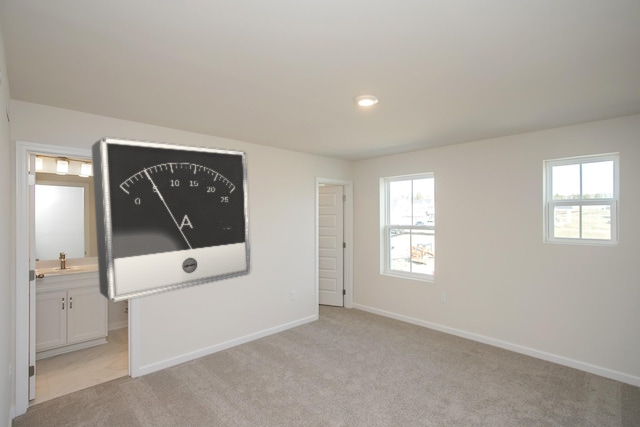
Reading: {"value": 5, "unit": "A"}
